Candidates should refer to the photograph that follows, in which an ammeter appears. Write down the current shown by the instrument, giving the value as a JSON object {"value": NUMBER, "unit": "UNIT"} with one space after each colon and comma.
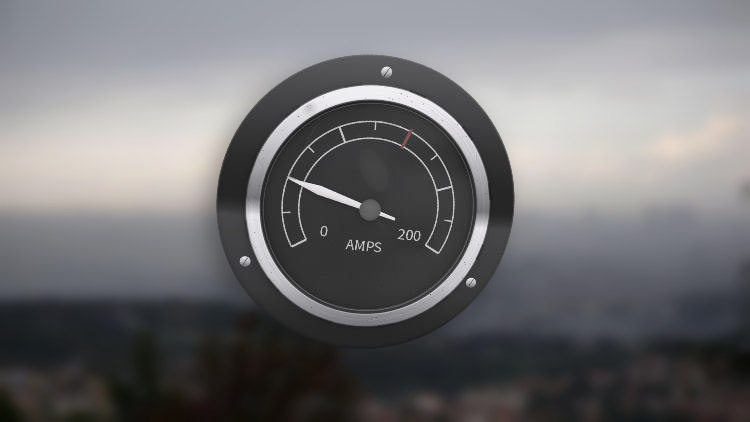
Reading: {"value": 40, "unit": "A"}
